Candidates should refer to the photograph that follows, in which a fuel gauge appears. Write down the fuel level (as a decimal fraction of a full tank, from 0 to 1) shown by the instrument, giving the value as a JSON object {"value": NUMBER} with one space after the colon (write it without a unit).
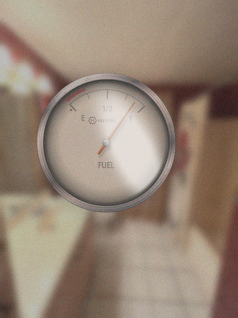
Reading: {"value": 0.875}
